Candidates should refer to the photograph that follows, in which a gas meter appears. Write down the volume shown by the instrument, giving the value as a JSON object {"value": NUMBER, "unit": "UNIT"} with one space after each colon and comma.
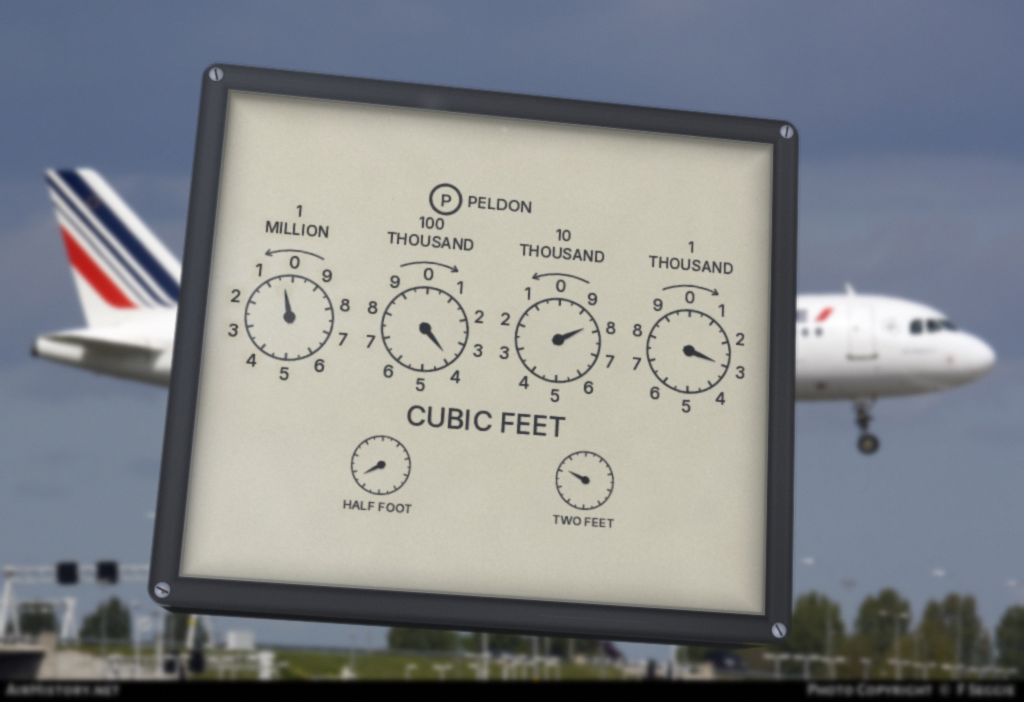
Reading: {"value": 38300, "unit": "ft³"}
